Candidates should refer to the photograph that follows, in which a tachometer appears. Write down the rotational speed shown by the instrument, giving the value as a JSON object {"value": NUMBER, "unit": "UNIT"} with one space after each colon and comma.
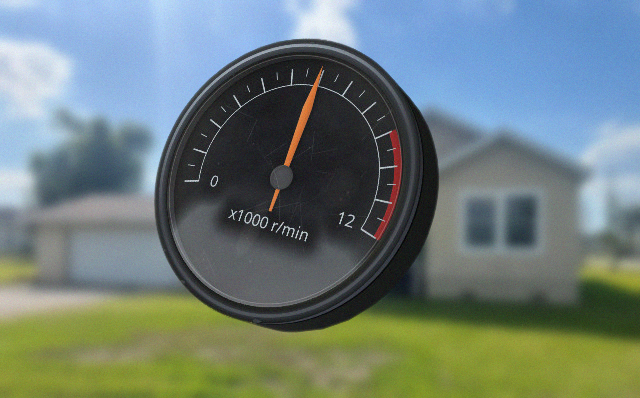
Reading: {"value": 6000, "unit": "rpm"}
